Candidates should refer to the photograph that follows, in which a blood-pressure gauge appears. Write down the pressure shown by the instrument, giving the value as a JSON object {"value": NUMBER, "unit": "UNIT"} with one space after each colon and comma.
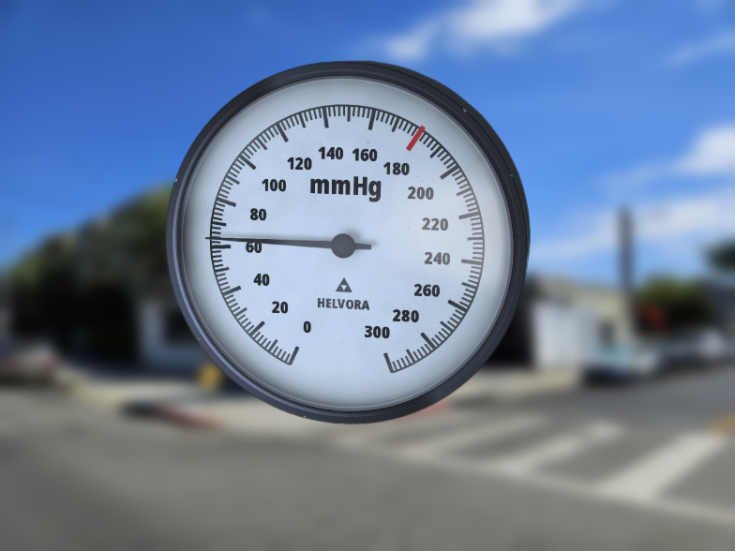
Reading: {"value": 64, "unit": "mmHg"}
